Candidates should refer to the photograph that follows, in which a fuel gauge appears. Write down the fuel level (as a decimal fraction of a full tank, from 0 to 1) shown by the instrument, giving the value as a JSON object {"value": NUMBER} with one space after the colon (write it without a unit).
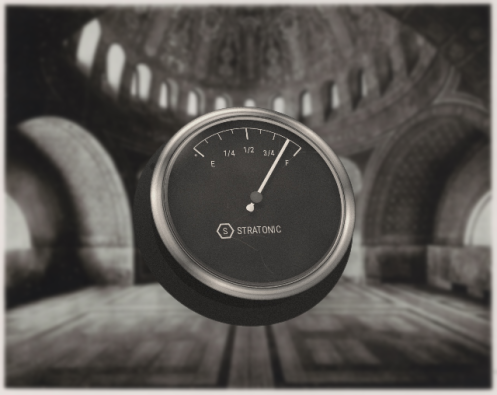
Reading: {"value": 0.875}
